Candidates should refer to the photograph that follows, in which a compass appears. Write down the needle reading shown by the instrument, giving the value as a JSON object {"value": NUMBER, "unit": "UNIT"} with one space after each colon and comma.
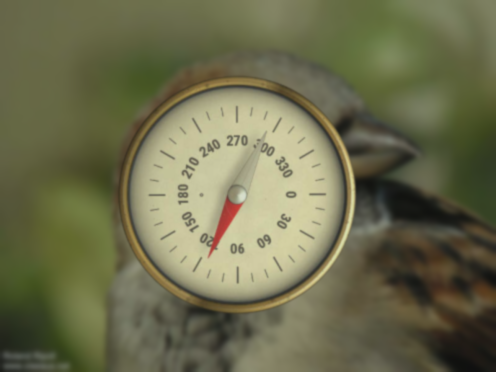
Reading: {"value": 115, "unit": "°"}
